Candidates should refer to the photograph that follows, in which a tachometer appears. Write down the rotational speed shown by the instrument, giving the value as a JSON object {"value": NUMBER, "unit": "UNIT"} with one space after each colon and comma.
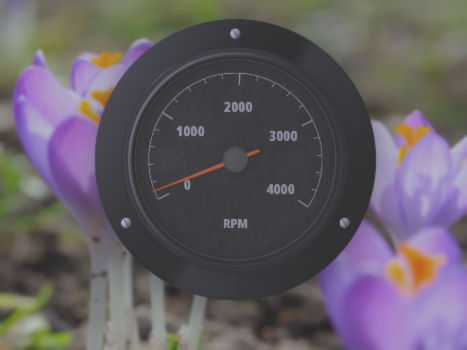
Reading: {"value": 100, "unit": "rpm"}
